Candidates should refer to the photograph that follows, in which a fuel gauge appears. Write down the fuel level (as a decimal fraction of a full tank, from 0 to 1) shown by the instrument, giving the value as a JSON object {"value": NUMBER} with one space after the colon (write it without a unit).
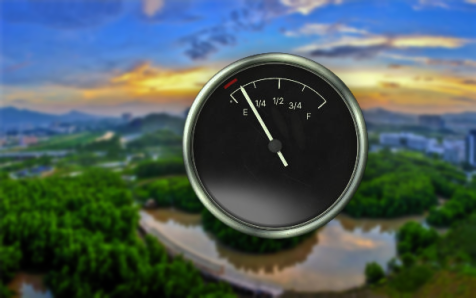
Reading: {"value": 0.125}
